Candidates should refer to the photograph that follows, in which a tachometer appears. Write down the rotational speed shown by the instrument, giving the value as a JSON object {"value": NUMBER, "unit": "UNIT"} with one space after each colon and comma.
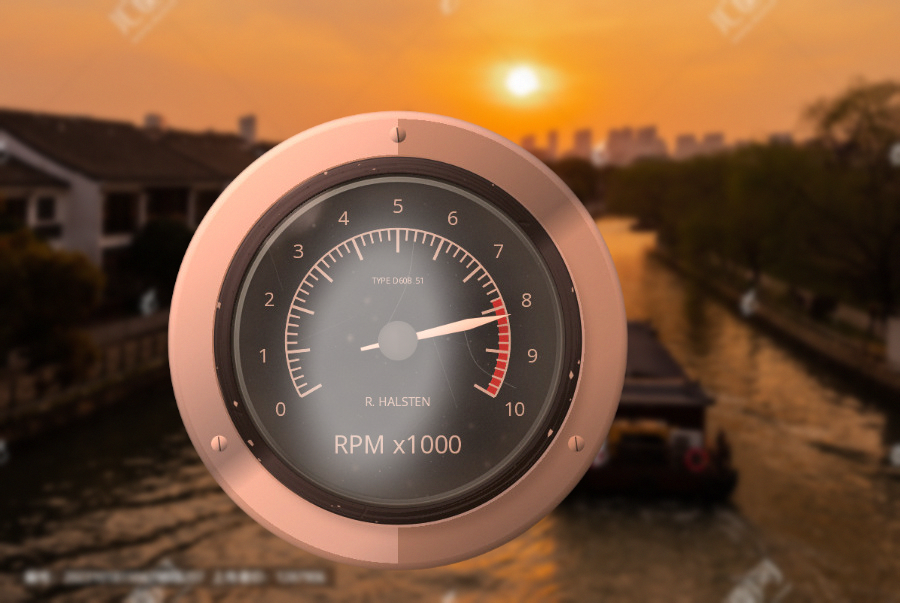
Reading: {"value": 8200, "unit": "rpm"}
